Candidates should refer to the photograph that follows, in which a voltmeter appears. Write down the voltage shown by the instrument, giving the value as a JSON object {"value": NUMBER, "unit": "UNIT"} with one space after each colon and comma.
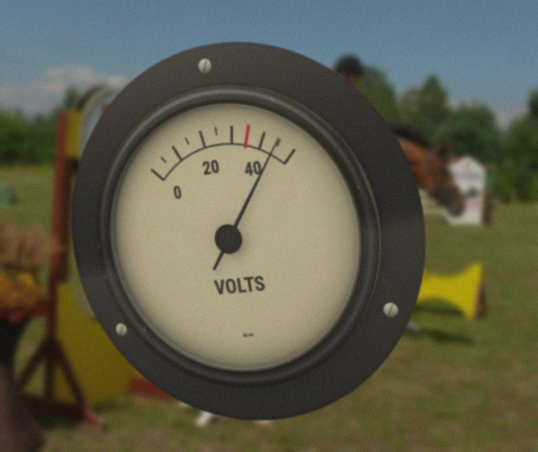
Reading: {"value": 45, "unit": "V"}
